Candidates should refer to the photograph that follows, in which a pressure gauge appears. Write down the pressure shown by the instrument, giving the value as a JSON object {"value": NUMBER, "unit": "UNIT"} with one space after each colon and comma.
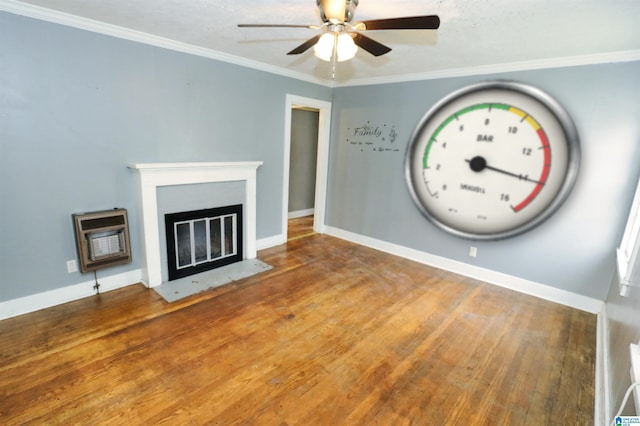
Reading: {"value": 14, "unit": "bar"}
